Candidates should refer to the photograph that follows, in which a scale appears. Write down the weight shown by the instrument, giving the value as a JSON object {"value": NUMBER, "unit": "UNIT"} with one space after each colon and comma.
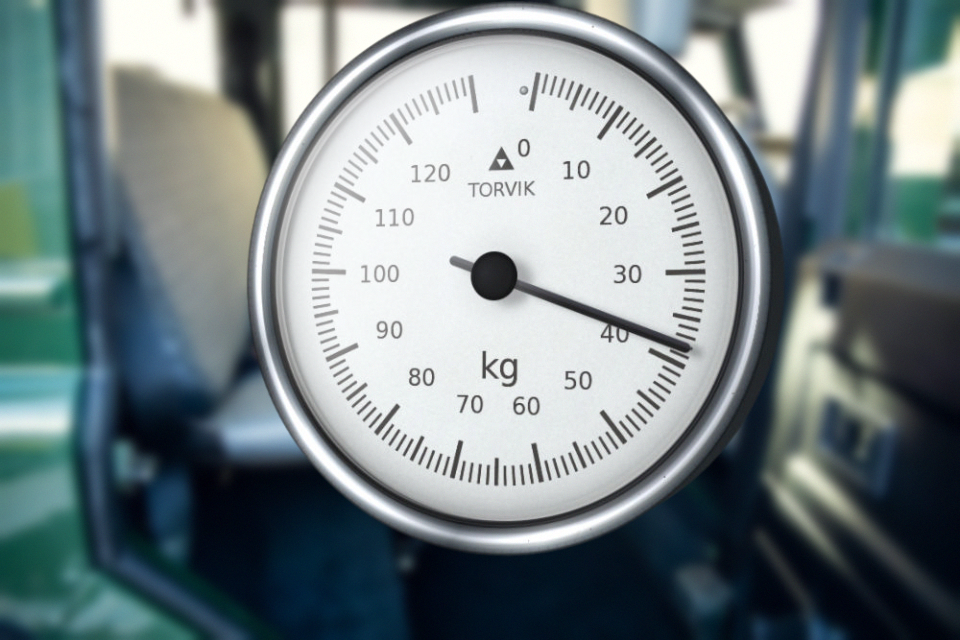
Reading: {"value": 38, "unit": "kg"}
